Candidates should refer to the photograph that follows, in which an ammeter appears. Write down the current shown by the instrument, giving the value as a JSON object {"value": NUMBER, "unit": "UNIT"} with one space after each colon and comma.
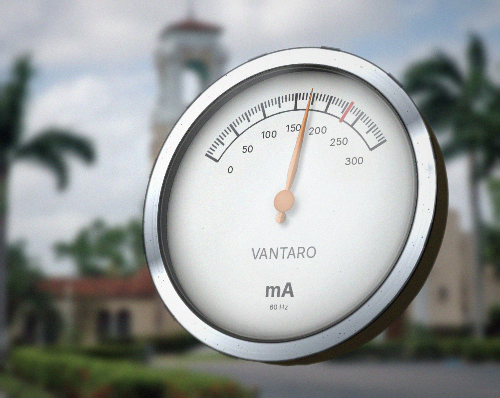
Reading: {"value": 175, "unit": "mA"}
